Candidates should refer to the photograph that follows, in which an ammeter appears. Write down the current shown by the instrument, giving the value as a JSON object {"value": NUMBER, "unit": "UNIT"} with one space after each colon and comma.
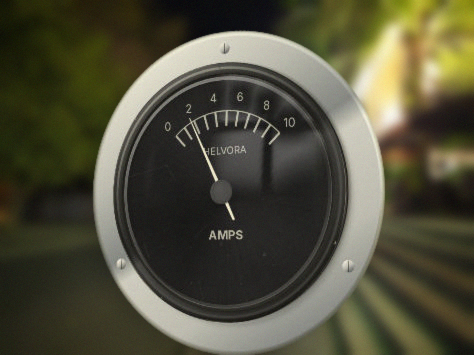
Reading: {"value": 2, "unit": "A"}
